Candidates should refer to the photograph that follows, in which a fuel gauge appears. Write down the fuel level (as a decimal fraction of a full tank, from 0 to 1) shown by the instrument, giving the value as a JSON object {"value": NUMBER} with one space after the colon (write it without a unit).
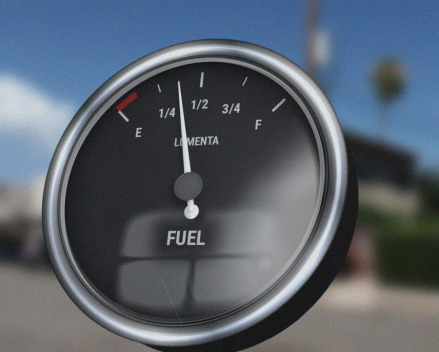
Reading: {"value": 0.375}
